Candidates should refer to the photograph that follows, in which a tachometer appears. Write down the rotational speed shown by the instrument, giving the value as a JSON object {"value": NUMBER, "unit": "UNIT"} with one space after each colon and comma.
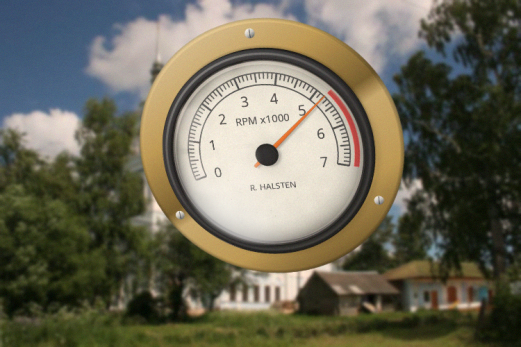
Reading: {"value": 5200, "unit": "rpm"}
